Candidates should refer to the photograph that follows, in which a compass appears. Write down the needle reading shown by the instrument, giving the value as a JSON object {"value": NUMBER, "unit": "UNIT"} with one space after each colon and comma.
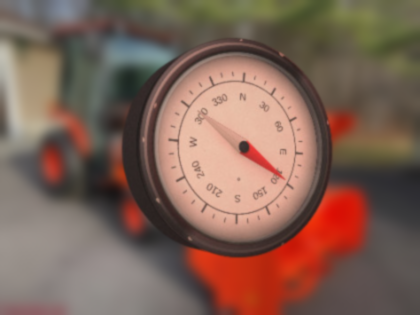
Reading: {"value": 120, "unit": "°"}
